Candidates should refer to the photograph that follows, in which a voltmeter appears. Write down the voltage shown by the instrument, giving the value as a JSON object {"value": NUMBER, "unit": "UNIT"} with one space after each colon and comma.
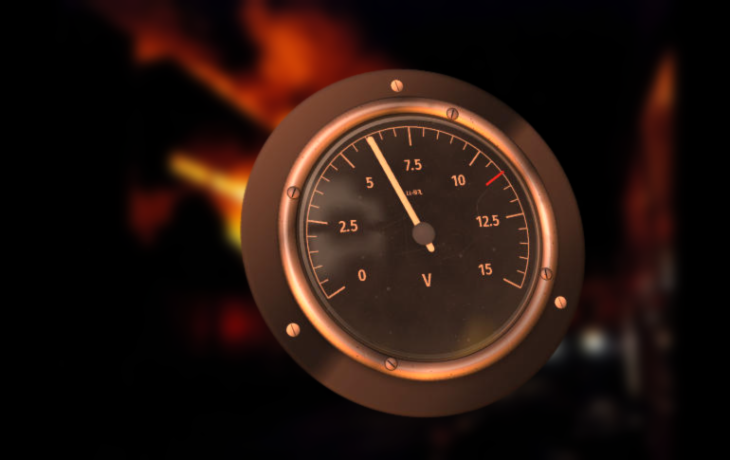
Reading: {"value": 6, "unit": "V"}
